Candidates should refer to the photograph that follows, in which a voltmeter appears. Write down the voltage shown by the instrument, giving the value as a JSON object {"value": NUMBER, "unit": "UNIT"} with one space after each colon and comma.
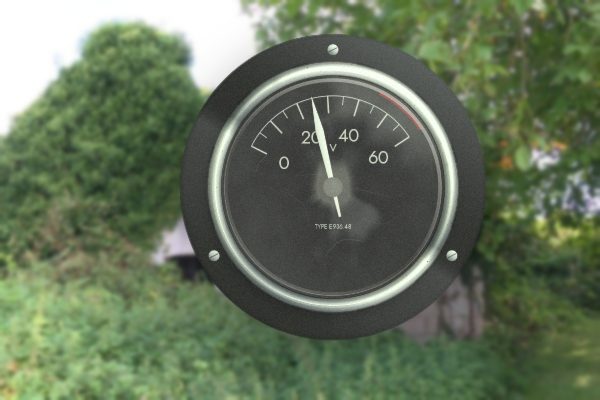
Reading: {"value": 25, "unit": "V"}
